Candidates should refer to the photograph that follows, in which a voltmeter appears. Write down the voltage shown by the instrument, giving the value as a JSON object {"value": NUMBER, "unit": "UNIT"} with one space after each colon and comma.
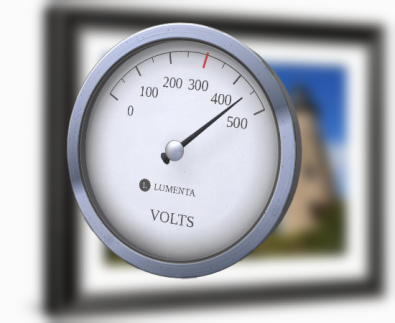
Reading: {"value": 450, "unit": "V"}
